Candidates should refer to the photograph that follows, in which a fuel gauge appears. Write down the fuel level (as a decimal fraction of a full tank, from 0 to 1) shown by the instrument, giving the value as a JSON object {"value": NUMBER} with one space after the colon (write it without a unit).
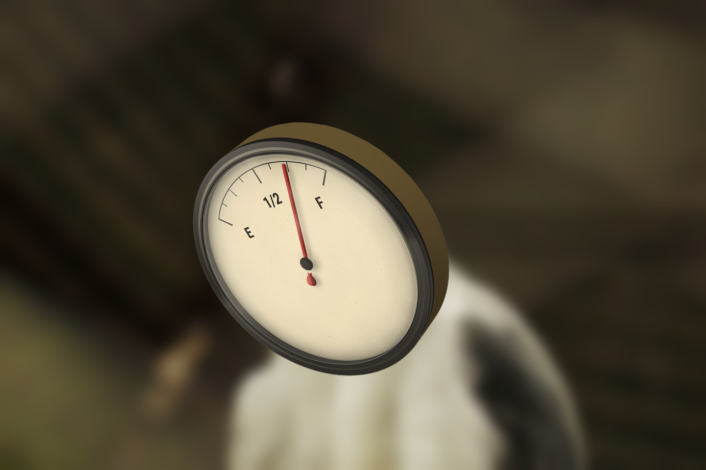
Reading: {"value": 0.75}
